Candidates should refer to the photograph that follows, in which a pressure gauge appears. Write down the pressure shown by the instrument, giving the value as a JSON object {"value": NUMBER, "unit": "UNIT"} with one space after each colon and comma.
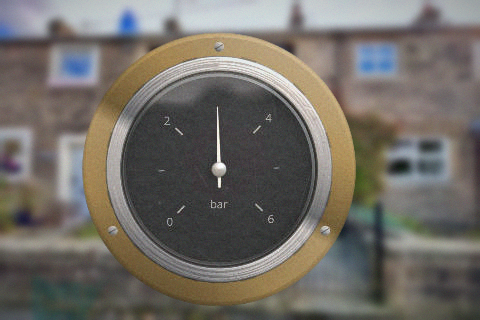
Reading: {"value": 3, "unit": "bar"}
